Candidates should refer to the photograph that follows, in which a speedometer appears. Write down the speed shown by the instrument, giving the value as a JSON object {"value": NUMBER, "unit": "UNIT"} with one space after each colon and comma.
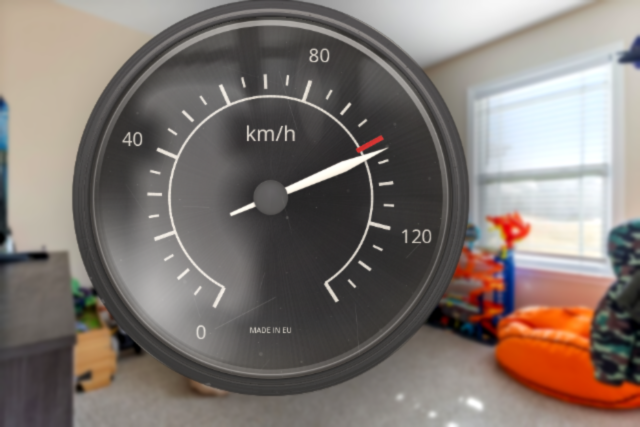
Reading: {"value": 102.5, "unit": "km/h"}
